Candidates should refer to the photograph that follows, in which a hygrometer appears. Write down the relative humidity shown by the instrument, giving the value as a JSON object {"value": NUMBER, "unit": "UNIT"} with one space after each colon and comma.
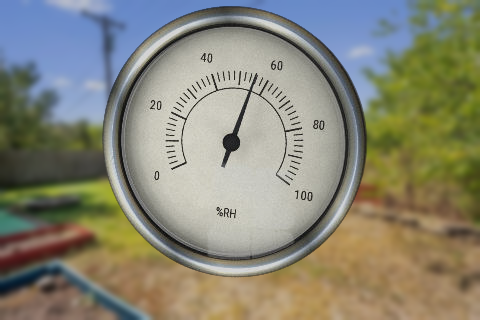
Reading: {"value": 56, "unit": "%"}
